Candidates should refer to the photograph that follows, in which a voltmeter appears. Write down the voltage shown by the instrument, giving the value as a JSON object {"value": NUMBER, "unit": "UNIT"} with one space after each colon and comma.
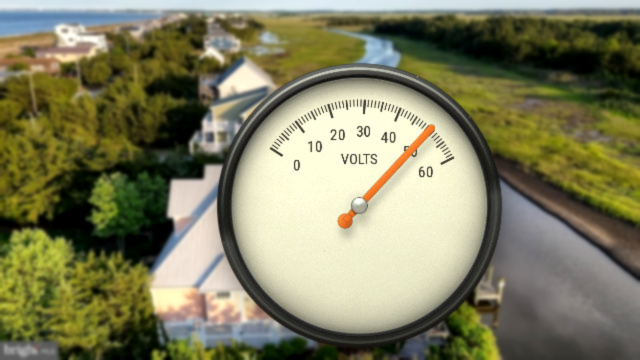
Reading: {"value": 50, "unit": "V"}
